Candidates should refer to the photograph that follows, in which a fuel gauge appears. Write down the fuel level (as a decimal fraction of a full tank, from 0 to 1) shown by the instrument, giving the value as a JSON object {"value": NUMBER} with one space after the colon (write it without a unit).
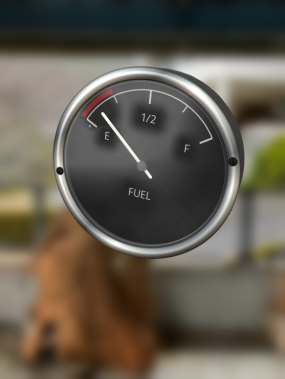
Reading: {"value": 0.125}
